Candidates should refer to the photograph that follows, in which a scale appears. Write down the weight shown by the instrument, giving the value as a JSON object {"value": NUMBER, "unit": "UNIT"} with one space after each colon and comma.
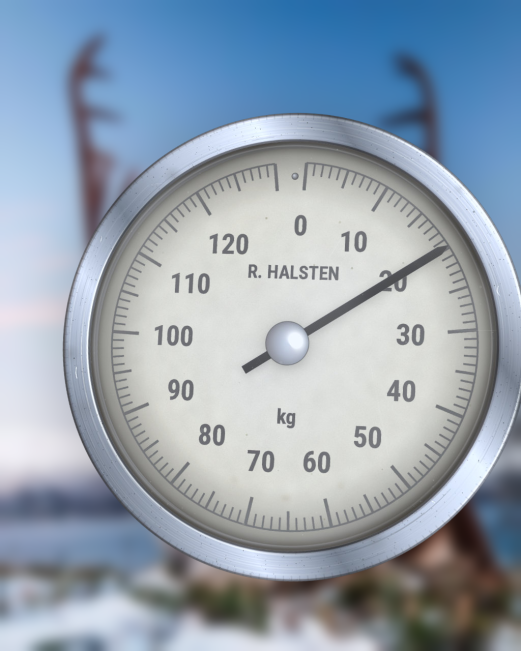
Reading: {"value": 20, "unit": "kg"}
